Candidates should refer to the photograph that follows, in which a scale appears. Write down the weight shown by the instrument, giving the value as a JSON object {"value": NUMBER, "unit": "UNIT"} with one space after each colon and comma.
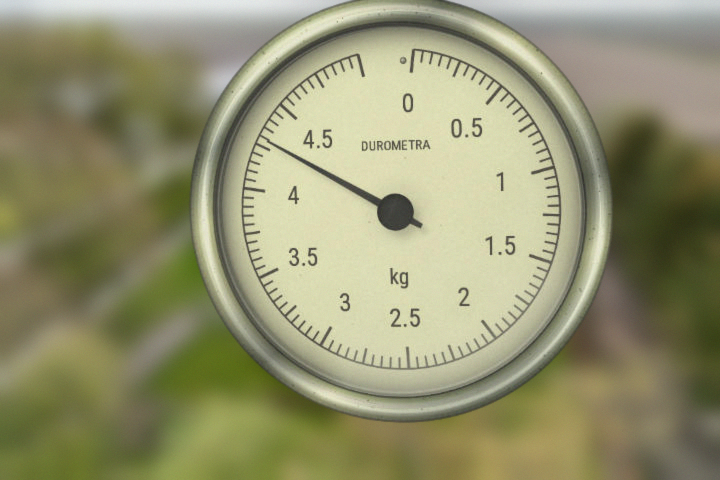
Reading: {"value": 4.3, "unit": "kg"}
